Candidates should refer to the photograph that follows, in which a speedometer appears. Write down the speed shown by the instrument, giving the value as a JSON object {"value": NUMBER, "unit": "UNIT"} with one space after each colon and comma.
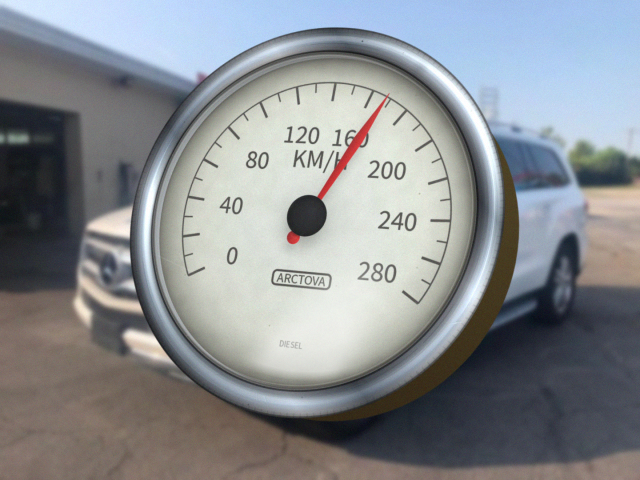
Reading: {"value": 170, "unit": "km/h"}
